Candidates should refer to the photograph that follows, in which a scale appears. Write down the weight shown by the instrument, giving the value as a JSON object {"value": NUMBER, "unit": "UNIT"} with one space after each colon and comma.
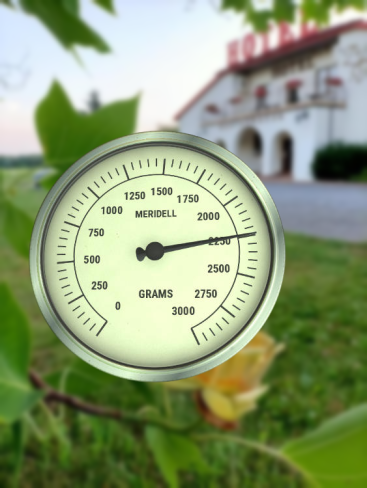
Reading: {"value": 2250, "unit": "g"}
